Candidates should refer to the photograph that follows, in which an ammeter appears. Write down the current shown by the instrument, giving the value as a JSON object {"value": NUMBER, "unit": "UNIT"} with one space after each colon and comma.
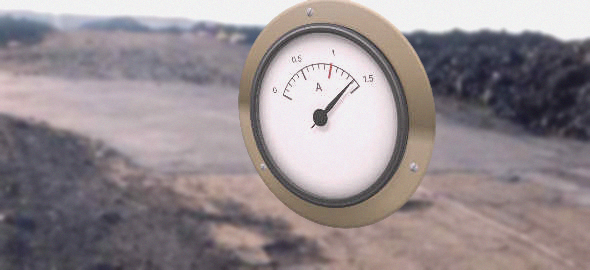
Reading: {"value": 1.4, "unit": "A"}
